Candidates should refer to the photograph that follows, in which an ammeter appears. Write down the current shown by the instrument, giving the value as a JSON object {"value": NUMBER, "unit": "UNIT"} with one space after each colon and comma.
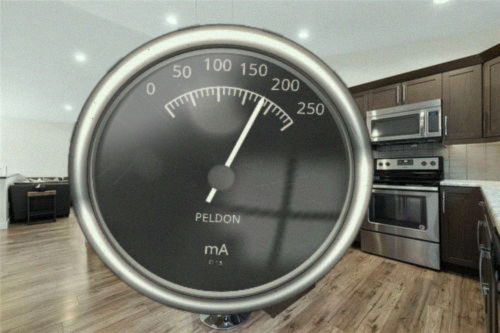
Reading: {"value": 180, "unit": "mA"}
